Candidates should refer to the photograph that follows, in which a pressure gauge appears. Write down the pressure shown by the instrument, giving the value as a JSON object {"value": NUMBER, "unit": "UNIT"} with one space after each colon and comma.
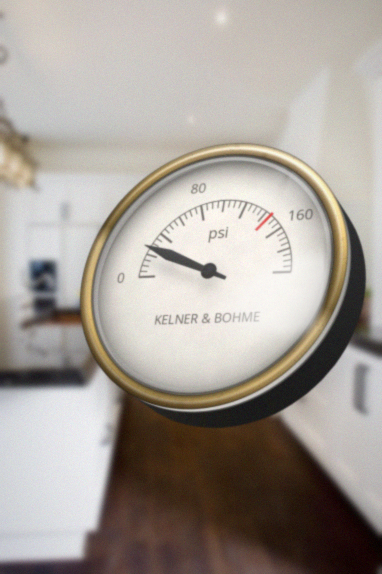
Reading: {"value": 25, "unit": "psi"}
